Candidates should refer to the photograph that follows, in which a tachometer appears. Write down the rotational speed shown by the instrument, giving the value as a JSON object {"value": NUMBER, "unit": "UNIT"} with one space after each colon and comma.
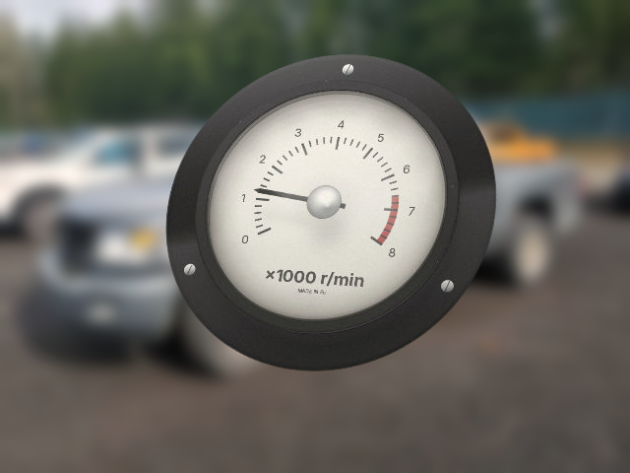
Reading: {"value": 1200, "unit": "rpm"}
